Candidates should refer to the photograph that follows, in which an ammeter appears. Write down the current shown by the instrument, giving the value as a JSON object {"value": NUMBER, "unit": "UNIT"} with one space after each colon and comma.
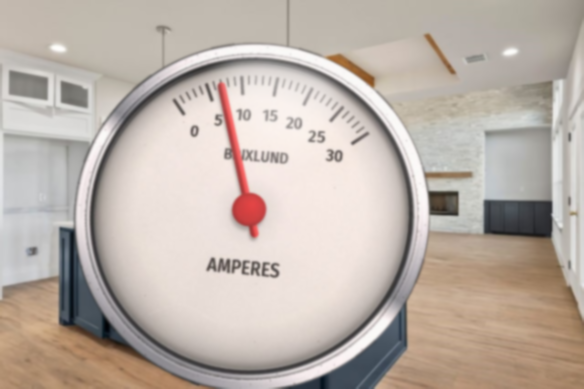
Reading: {"value": 7, "unit": "A"}
